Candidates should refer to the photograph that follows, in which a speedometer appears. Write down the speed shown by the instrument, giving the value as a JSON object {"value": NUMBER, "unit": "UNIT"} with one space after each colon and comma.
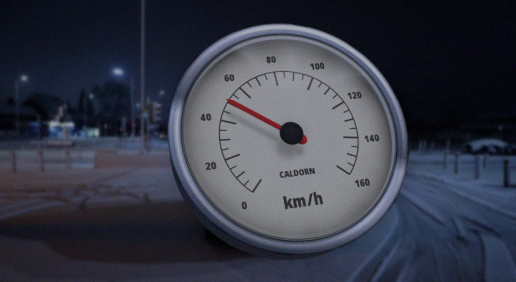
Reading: {"value": 50, "unit": "km/h"}
